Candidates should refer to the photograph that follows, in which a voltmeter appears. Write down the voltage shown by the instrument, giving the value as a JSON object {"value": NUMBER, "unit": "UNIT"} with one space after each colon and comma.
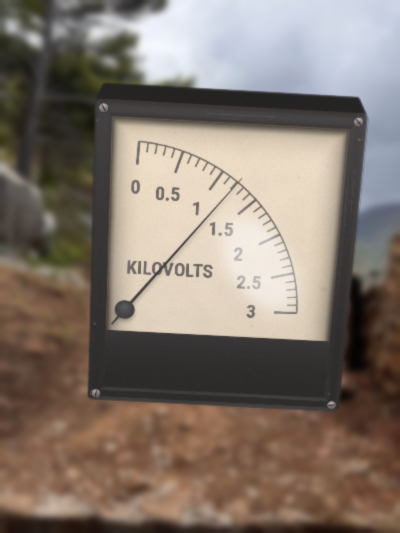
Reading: {"value": 1.2, "unit": "kV"}
